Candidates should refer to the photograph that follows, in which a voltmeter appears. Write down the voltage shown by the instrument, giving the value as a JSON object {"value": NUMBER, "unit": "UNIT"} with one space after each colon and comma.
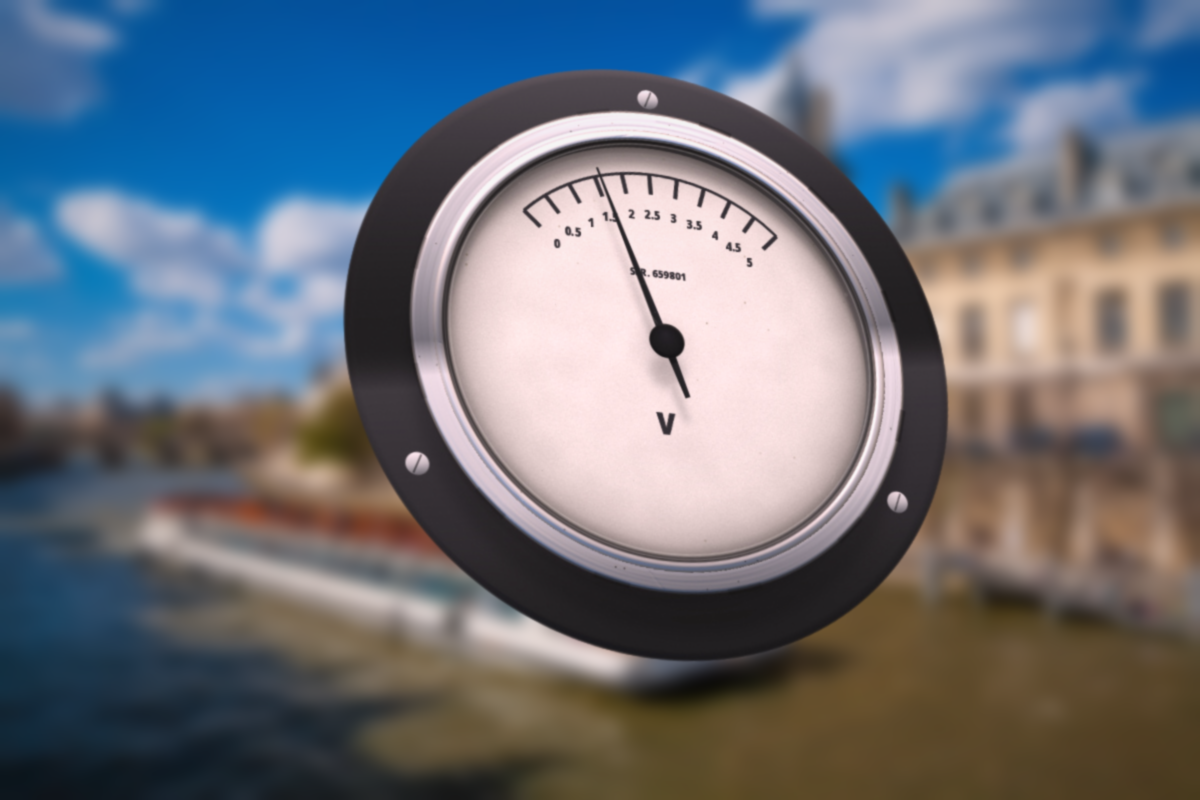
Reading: {"value": 1.5, "unit": "V"}
